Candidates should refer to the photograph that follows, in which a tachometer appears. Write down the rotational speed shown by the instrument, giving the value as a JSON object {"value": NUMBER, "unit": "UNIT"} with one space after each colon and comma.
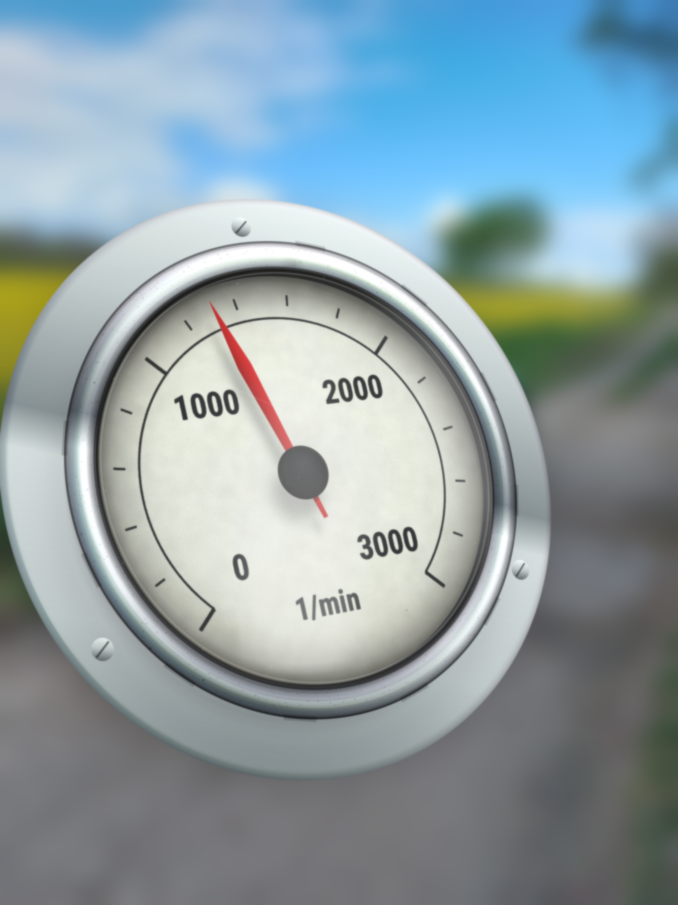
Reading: {"value": 1300, "unit": "rpm"}
